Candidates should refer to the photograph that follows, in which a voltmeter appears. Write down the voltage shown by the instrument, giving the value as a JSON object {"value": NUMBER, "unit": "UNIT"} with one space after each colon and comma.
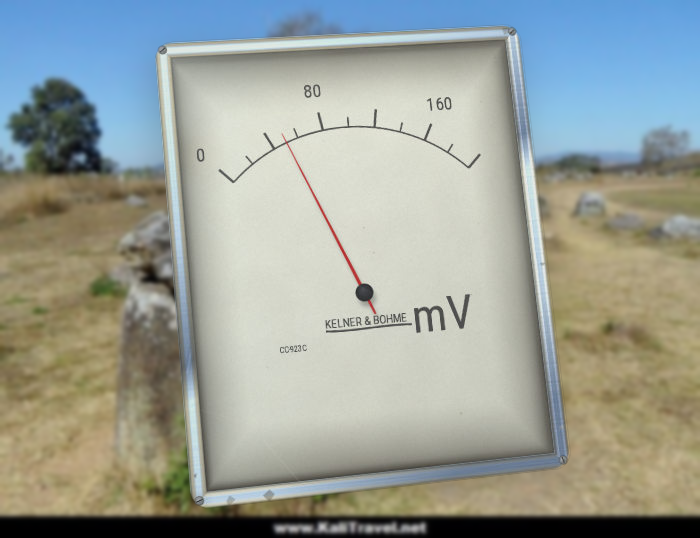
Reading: {"value": 50, "unit": "mV"}
